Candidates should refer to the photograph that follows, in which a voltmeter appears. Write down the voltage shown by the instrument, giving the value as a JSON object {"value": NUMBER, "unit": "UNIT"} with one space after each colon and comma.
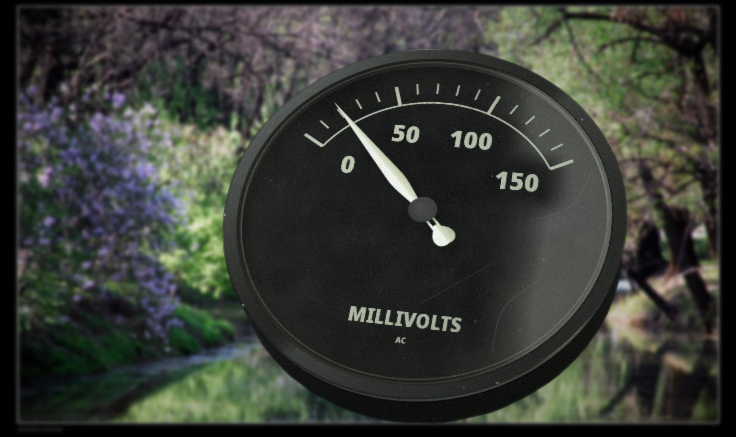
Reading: {"value": 20, "unit": "mV"}
